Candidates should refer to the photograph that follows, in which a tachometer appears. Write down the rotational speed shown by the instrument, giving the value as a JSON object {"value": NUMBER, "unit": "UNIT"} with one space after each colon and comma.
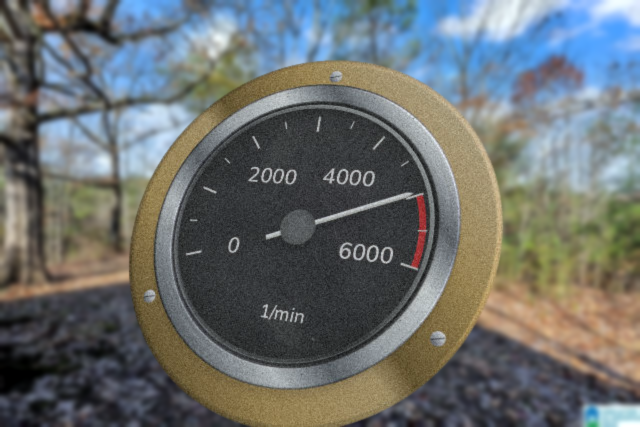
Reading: {"value": 5000, "unit": "rpm"}
